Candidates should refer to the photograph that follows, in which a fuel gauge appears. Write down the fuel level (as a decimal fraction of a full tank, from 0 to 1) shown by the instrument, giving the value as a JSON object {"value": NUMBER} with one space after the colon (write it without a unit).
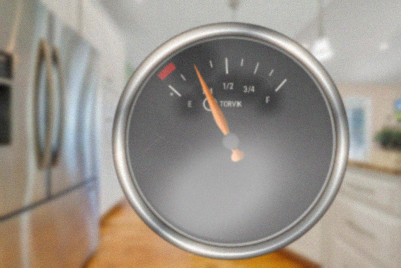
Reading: {"value": 0.25}
